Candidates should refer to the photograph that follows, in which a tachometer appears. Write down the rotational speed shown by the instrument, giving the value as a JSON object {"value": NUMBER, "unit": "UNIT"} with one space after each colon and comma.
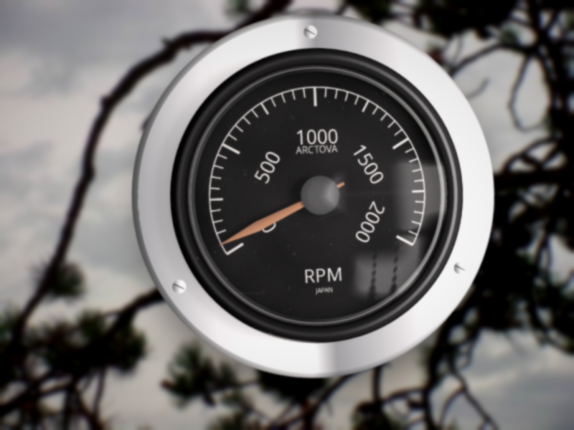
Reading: {"value": 50, "unit": "rpm"}
